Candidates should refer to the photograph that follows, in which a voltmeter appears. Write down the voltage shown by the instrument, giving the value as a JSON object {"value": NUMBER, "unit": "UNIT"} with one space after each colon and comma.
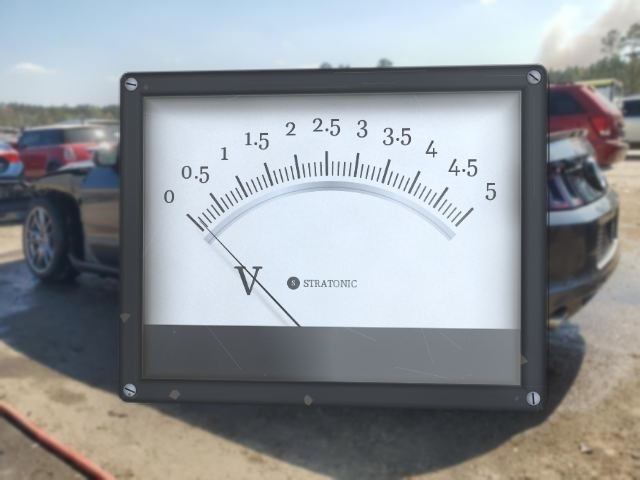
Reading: {"value": 0.1, "unit": "V"}
